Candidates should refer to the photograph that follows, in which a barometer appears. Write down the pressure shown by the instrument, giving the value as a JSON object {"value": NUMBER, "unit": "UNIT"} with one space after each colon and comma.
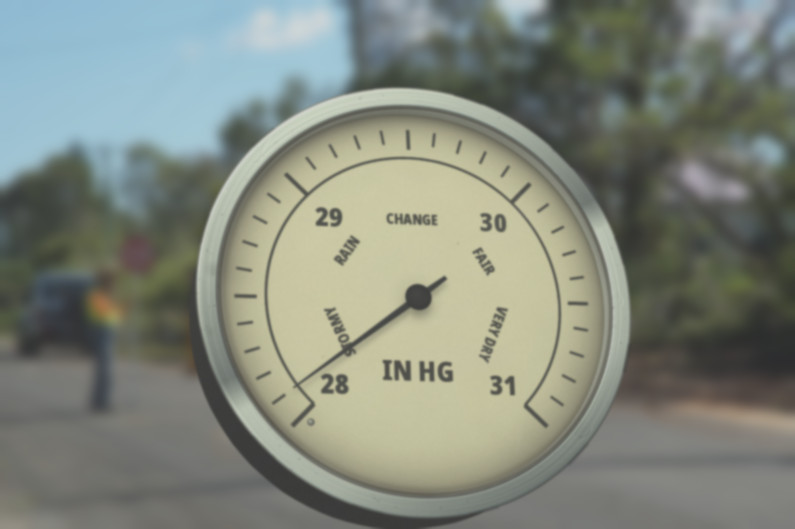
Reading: {"value": 28.1, "unit": "inHg"}
